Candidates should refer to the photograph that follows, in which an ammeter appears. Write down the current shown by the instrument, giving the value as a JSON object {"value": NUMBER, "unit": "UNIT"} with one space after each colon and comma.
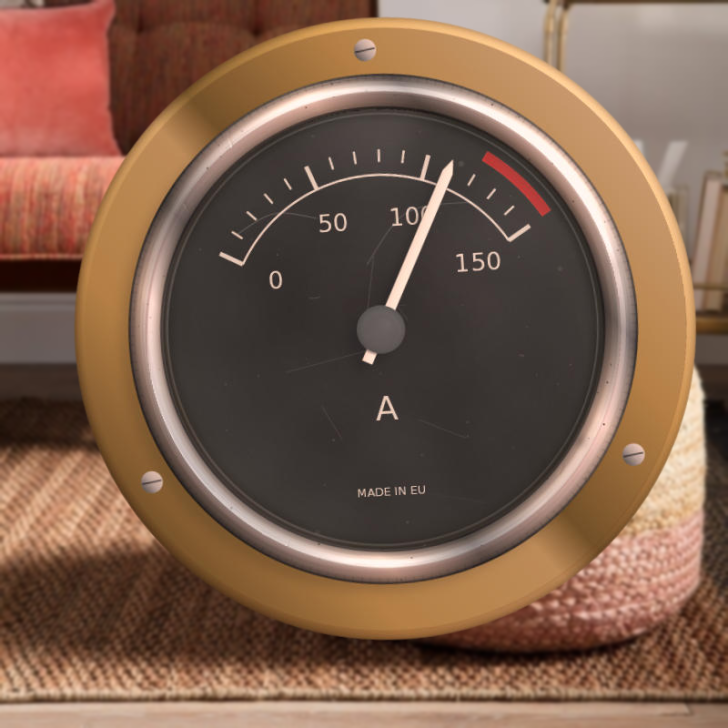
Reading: {"value": 110, "unit": "A"}
